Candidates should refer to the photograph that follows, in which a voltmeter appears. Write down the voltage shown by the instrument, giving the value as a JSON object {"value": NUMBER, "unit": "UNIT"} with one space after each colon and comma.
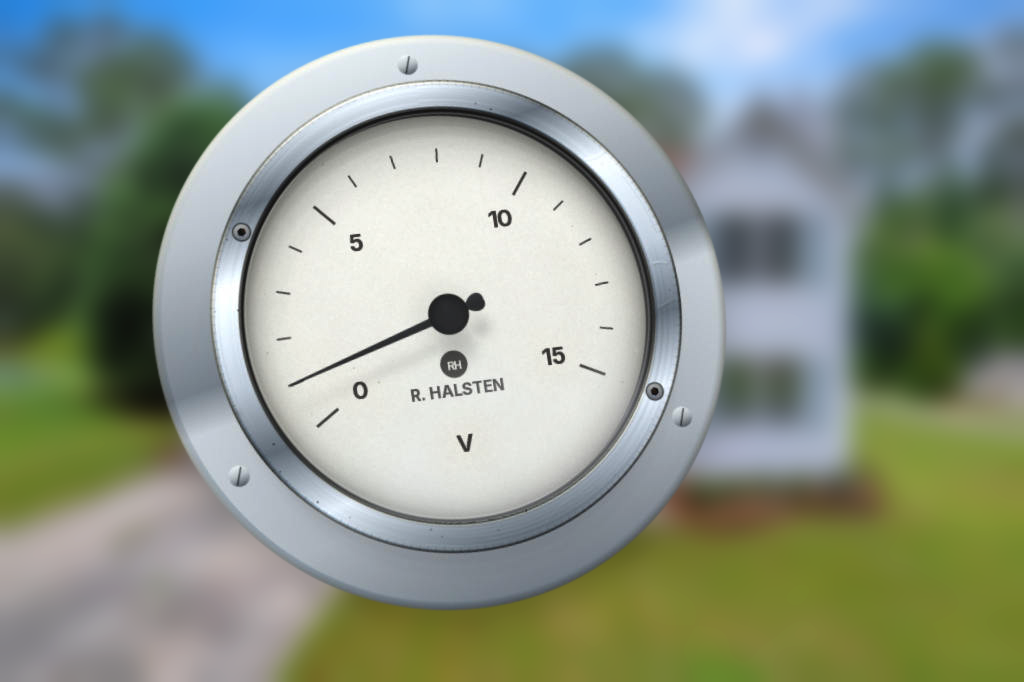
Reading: {"value": 1, "unit": "V"}
